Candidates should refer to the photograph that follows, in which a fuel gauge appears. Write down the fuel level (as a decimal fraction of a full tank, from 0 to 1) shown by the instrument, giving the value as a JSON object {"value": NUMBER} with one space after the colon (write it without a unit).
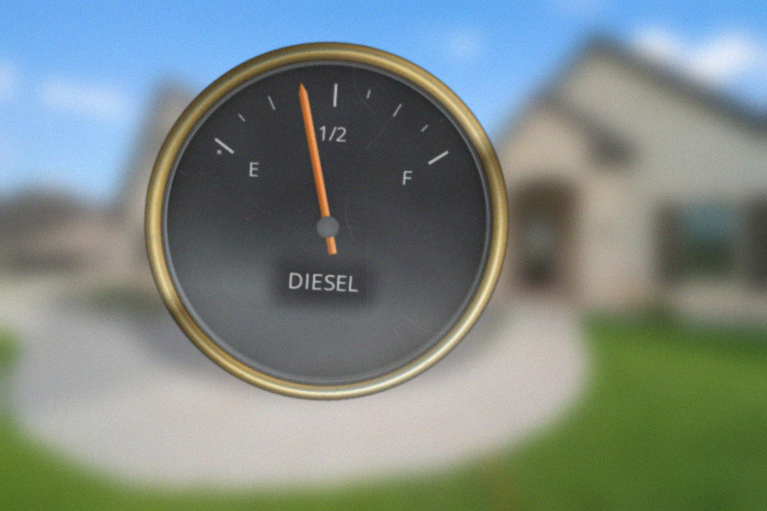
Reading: {"value": 0.375}
